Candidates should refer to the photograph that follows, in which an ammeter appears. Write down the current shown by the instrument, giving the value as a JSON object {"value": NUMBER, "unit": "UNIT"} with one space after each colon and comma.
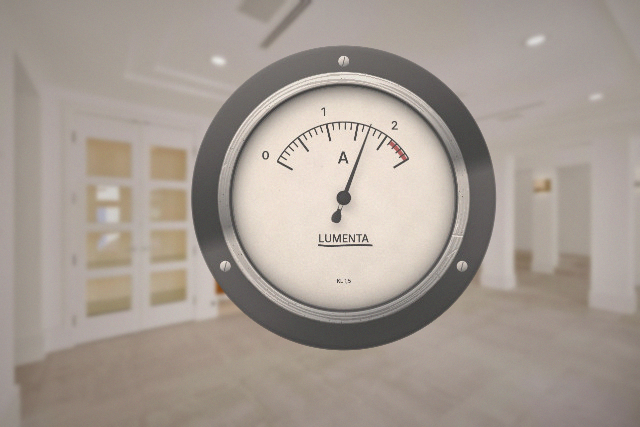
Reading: {"value": 1.7, "unit": "A"}
